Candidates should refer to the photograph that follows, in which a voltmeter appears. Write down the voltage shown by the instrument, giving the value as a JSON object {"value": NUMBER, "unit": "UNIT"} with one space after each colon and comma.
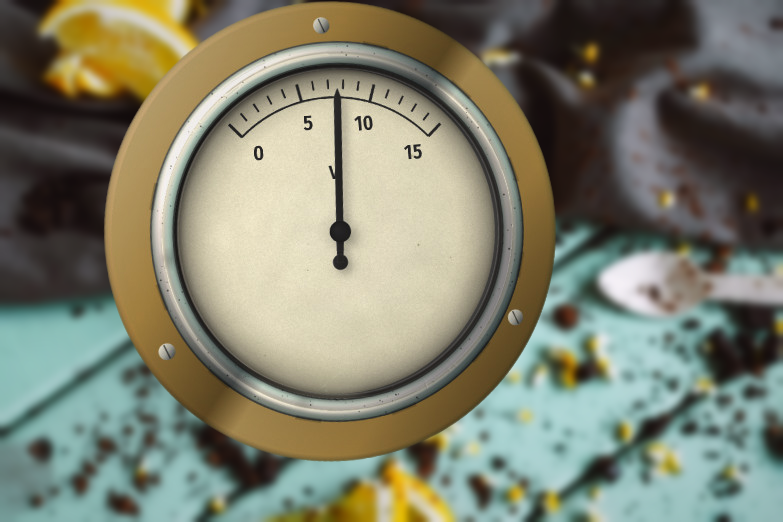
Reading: {"value": 7.5, "unit": "V"}
